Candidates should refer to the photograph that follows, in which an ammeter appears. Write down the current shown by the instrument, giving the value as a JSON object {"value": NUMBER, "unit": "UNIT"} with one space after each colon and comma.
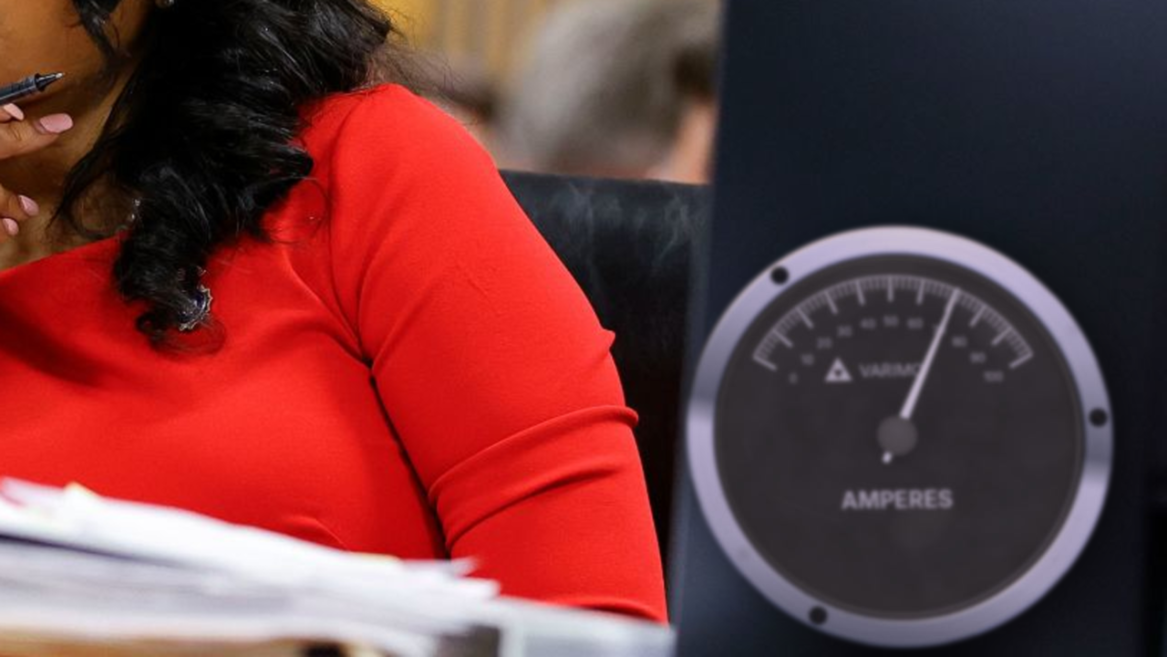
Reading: {"value": 70, "unit": "A"}
